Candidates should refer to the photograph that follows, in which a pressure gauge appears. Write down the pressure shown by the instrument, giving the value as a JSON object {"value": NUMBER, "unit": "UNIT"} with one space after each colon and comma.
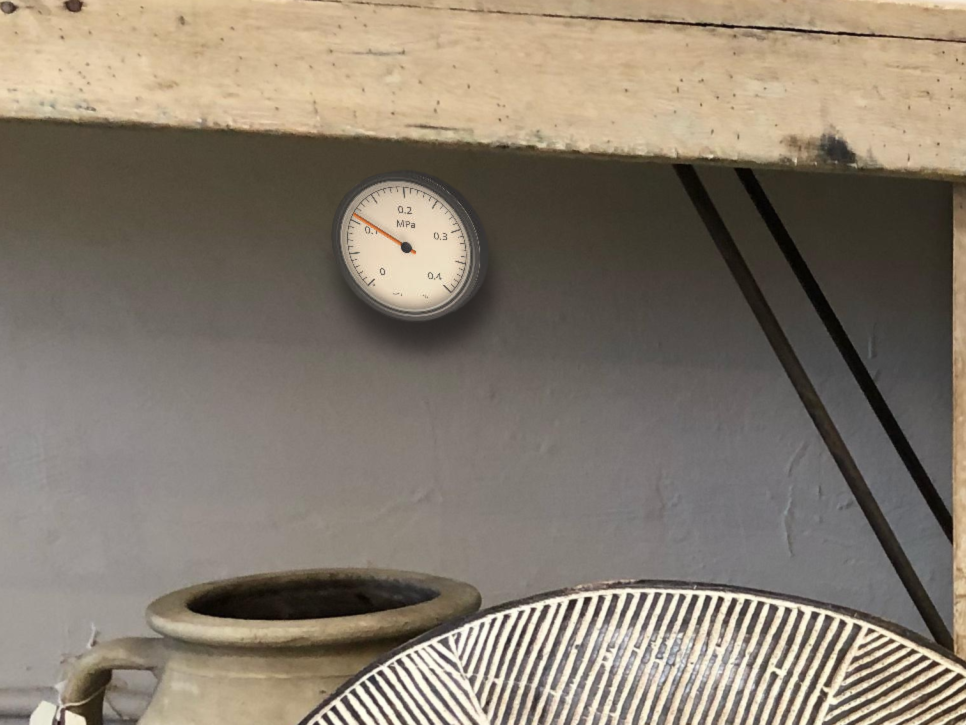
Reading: {"value": 0.11, "unit": "MPa"}
